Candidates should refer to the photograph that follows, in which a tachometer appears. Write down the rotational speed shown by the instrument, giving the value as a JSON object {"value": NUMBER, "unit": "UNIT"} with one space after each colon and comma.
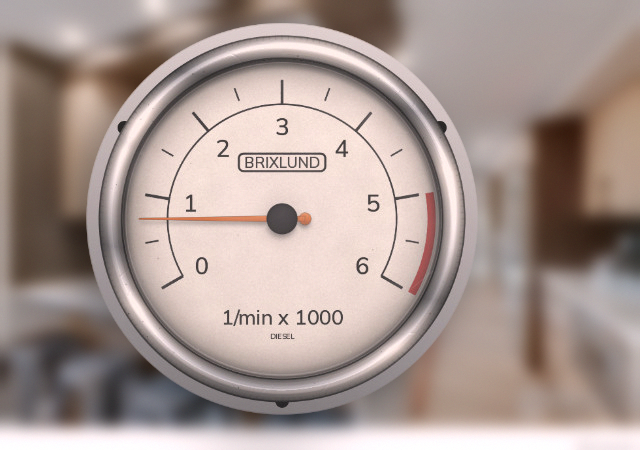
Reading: {"value": 750, "unit": "rpm"}
